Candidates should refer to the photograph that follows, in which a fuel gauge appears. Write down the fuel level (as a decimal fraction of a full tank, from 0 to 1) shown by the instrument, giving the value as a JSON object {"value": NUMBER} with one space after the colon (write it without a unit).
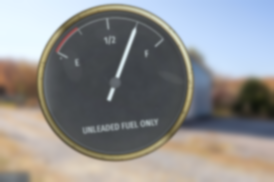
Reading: {"value": 0.75}
